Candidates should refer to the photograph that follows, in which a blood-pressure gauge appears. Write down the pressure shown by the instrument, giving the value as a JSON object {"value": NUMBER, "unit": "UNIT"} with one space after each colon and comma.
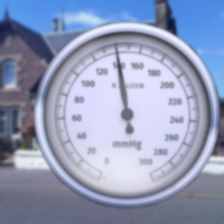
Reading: {"value": 140, "unit": "mmHg"}
